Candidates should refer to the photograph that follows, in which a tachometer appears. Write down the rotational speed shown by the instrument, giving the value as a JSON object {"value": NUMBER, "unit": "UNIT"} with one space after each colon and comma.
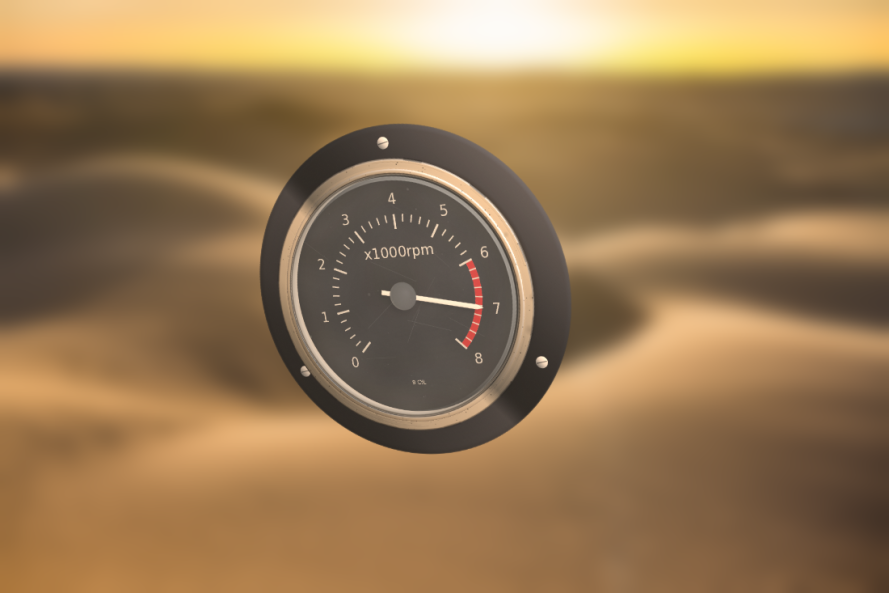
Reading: {"value": 7000, "unit": "rpm"}
